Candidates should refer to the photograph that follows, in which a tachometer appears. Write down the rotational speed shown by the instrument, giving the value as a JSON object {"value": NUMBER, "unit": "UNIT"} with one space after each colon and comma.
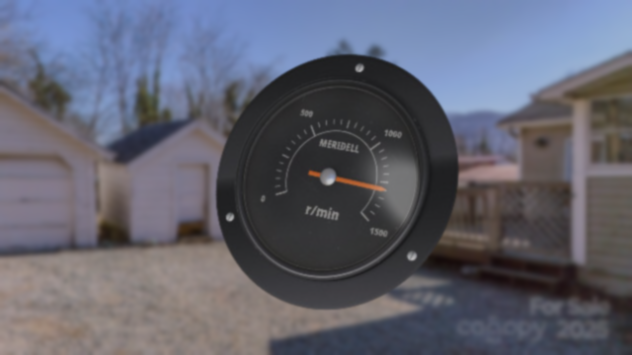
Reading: {"value": 1300, "unit": "rpm"}
